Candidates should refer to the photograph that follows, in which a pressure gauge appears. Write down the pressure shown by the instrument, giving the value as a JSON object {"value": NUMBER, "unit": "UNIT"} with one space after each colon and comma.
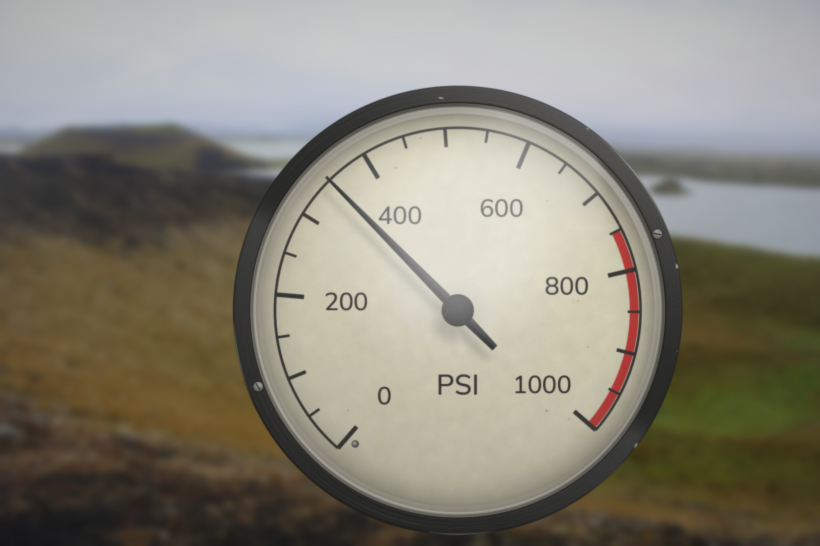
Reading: {"value": 350, "unit": "psi"}
